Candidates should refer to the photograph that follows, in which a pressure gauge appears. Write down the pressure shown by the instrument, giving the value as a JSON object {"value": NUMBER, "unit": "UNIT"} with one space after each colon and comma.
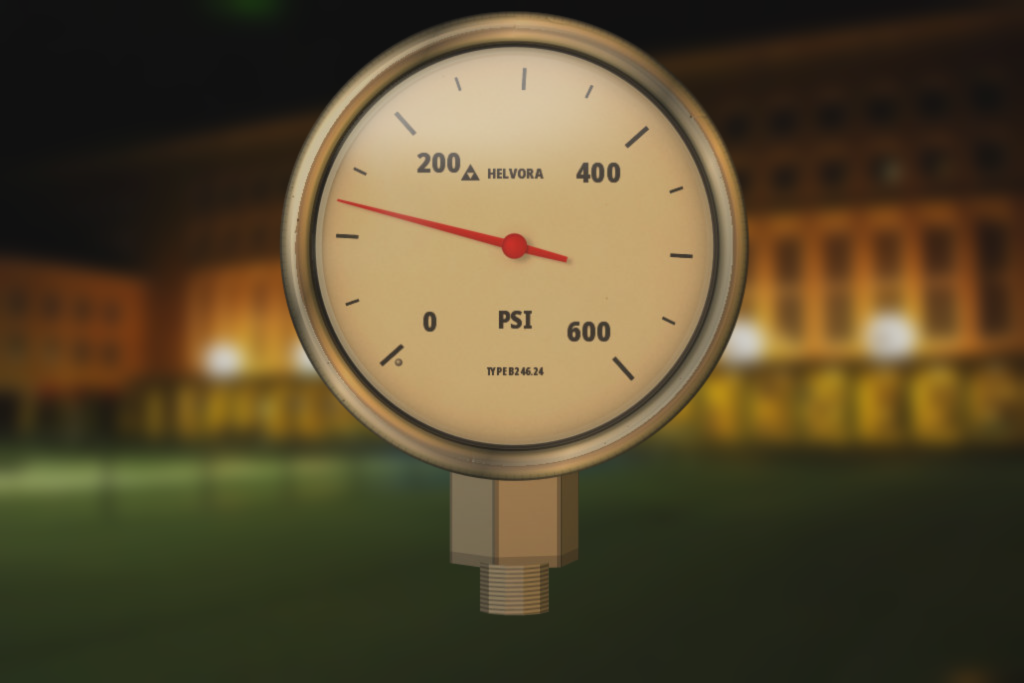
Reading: {"value": 125, "unit": "psi"}
